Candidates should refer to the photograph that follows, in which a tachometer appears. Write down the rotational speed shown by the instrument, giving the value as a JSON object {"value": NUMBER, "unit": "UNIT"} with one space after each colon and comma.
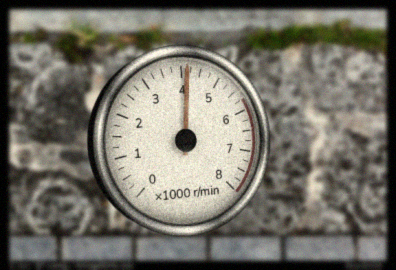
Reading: {"value": 4125, "unit": "rpm"}
